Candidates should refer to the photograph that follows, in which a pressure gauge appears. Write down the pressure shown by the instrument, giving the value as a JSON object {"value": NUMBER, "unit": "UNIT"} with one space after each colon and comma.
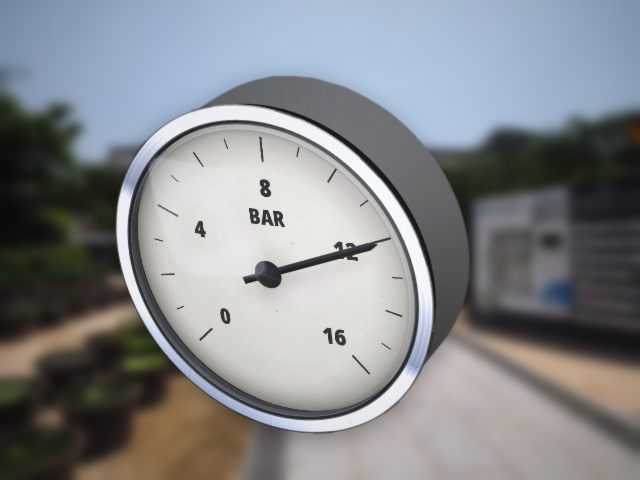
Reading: {"value": 12, "unit": "bar"}
